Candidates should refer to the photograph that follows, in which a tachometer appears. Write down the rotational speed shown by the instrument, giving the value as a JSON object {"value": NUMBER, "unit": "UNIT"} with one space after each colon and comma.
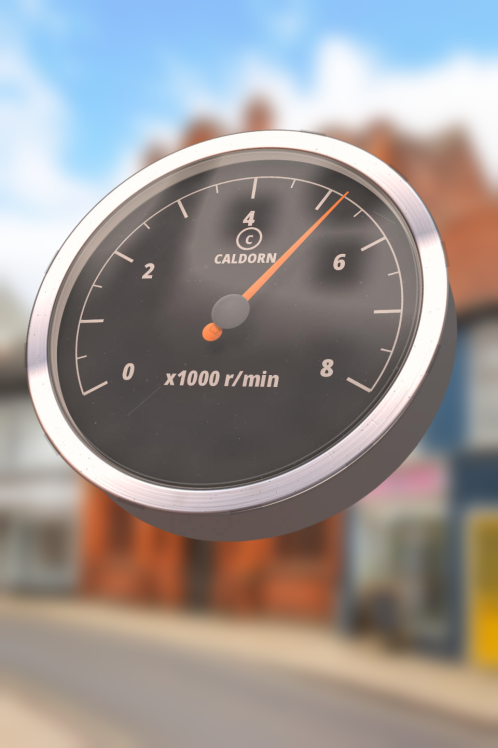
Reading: {"value": 5250, "unit": "rpm"}
